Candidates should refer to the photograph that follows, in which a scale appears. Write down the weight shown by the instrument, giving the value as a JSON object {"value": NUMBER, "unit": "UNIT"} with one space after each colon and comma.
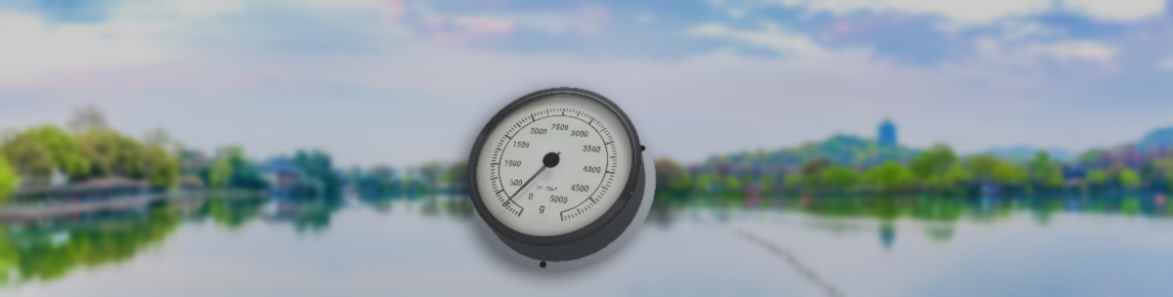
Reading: {"value": 250, "unit": "g"}
